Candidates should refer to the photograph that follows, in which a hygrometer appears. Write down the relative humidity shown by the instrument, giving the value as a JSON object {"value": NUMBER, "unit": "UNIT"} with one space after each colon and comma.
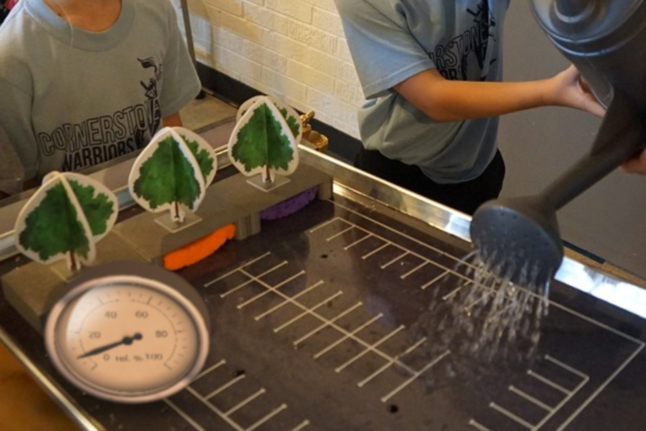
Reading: {"value": 8, "unit": "%"}
